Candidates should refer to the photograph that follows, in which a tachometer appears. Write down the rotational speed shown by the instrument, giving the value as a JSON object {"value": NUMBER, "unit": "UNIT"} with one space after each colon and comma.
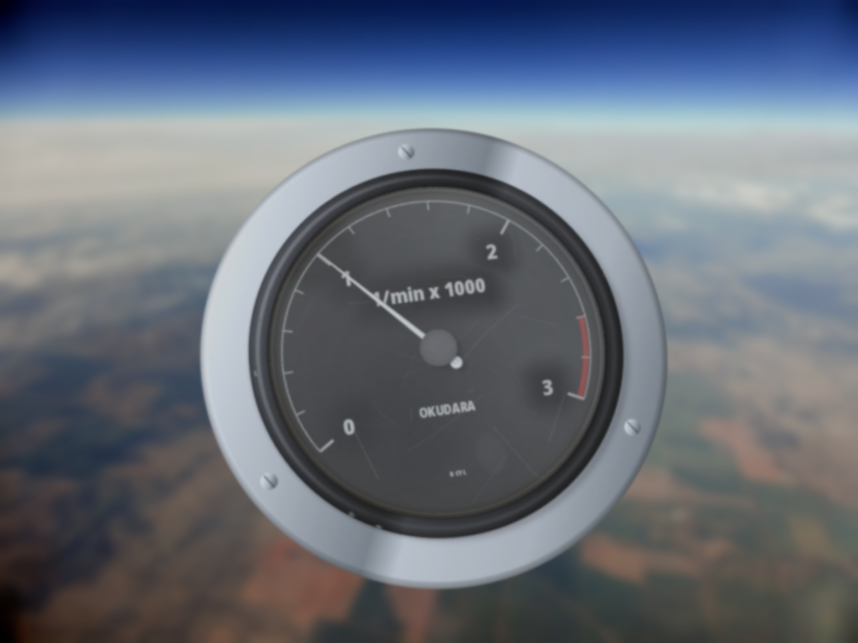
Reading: {"value": 1000, "unit": "rpm"}
